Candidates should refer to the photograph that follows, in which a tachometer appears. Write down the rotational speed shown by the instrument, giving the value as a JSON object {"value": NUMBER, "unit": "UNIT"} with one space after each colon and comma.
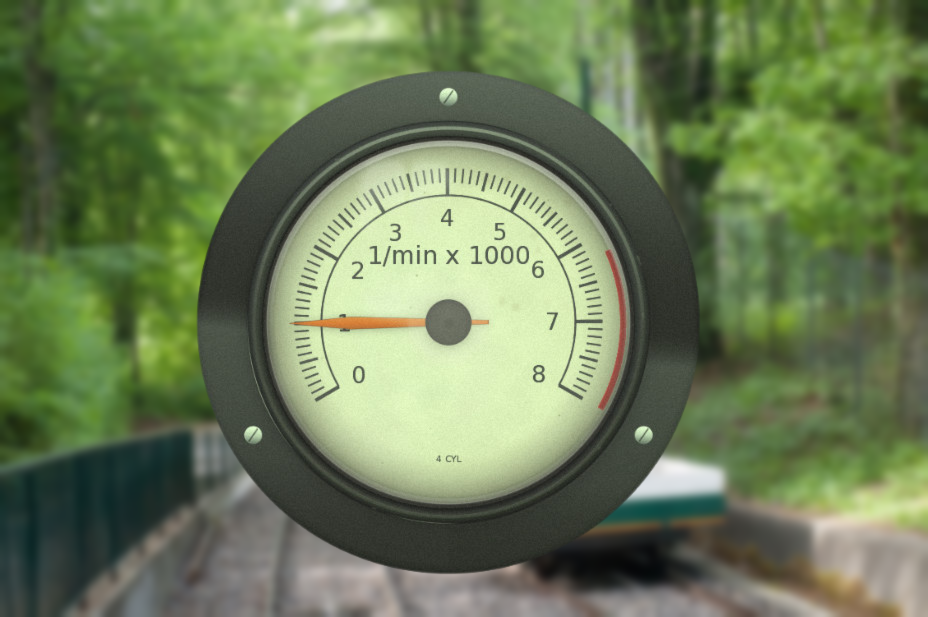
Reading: {"value": 1000, "unit": "rpm"}
